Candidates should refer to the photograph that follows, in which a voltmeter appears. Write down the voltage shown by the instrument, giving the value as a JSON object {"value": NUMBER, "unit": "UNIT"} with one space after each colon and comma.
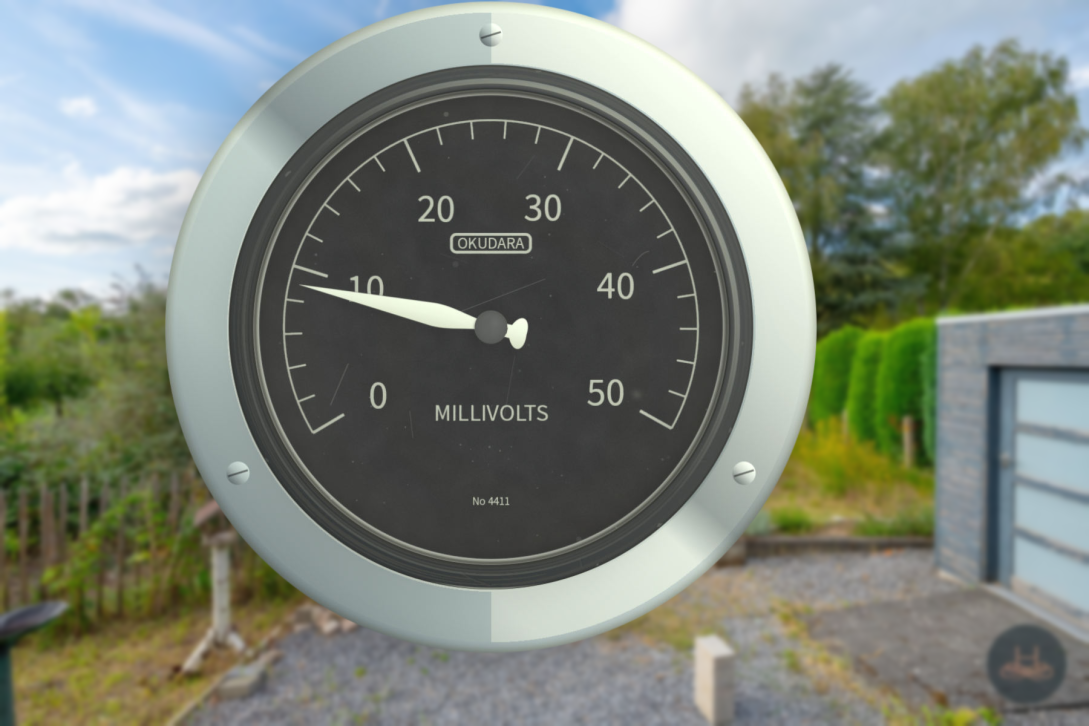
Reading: {"value": 9, "unit": "mV"}
